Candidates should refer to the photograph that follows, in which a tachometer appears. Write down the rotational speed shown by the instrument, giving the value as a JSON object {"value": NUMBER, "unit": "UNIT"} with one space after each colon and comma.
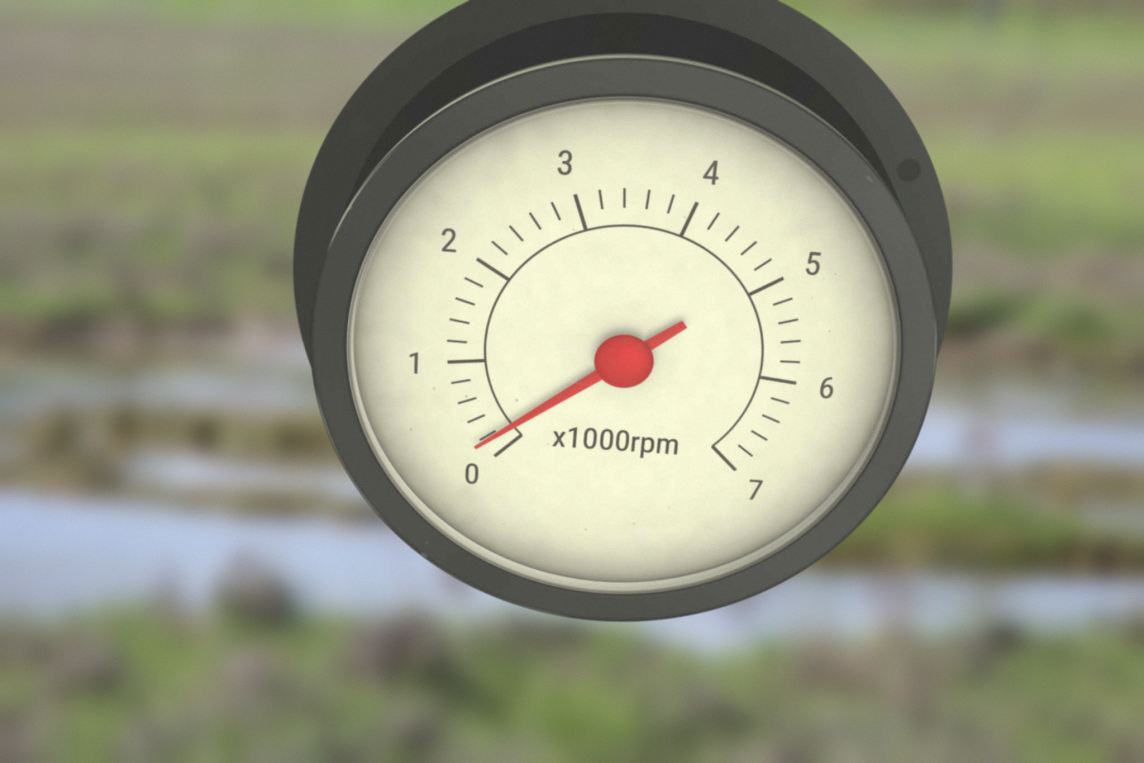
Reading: {"value": 200, "unit": "rpm"}
